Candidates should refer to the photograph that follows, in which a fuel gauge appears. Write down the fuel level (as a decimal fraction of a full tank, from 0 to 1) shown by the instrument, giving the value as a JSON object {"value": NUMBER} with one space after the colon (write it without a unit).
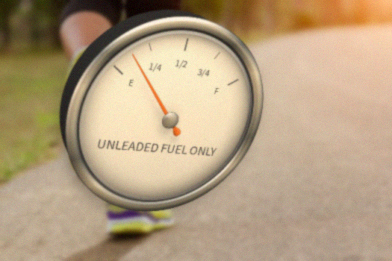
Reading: {"value": 0.125}
